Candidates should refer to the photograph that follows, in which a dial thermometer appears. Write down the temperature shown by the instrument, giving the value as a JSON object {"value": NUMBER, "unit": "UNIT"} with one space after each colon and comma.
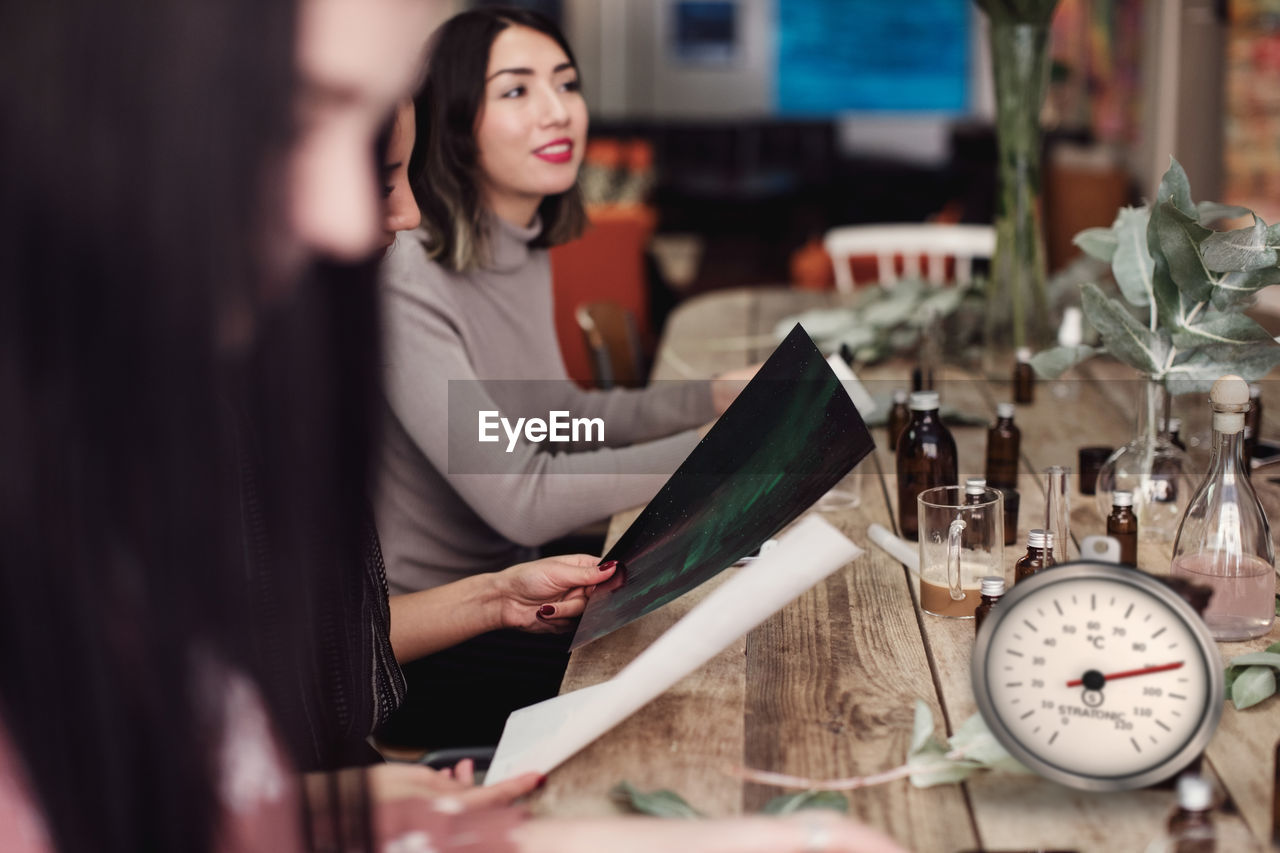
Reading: {"value": 90, "unit": "°C"}
